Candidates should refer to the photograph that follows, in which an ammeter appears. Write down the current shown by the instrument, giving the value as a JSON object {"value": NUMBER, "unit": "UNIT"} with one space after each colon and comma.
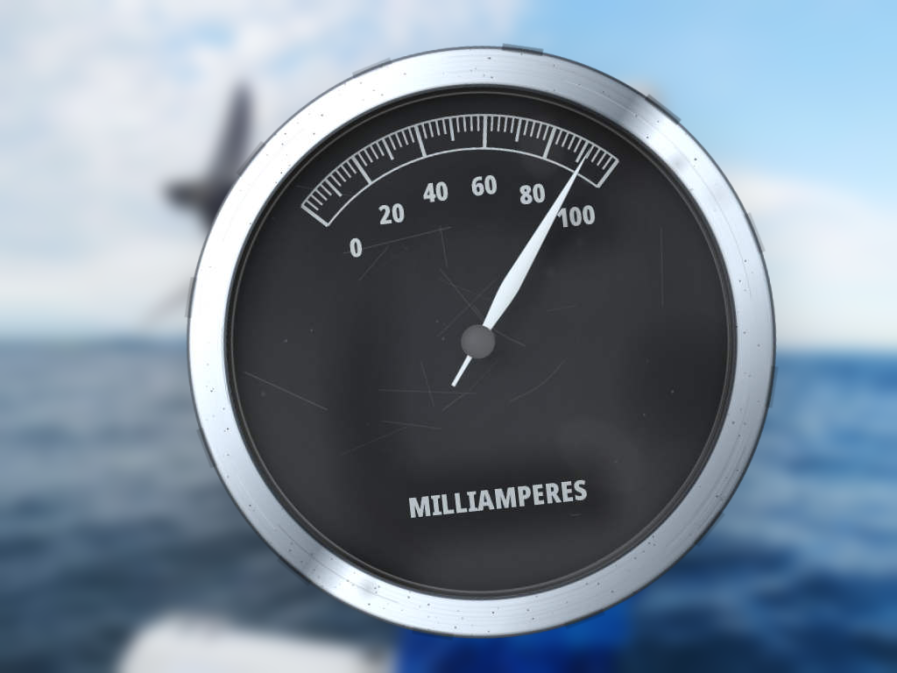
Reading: {"value": 92, "unit": "mA"}
